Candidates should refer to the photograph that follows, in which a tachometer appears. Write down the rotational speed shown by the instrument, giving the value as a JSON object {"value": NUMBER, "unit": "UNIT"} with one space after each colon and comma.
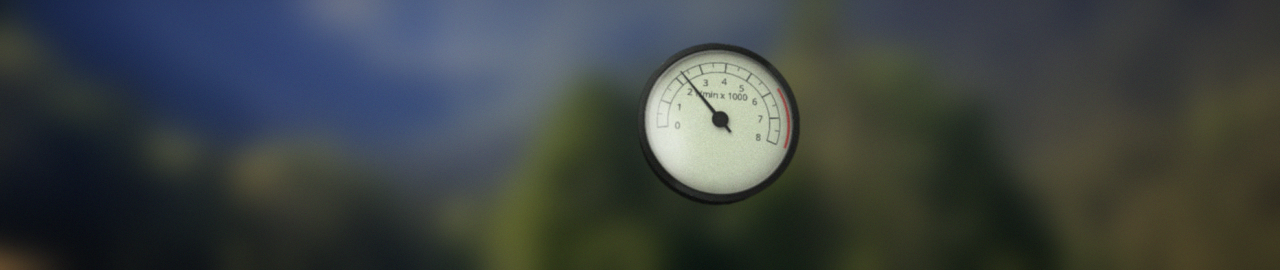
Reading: {"value": 2250, "unit": "rpm"}
